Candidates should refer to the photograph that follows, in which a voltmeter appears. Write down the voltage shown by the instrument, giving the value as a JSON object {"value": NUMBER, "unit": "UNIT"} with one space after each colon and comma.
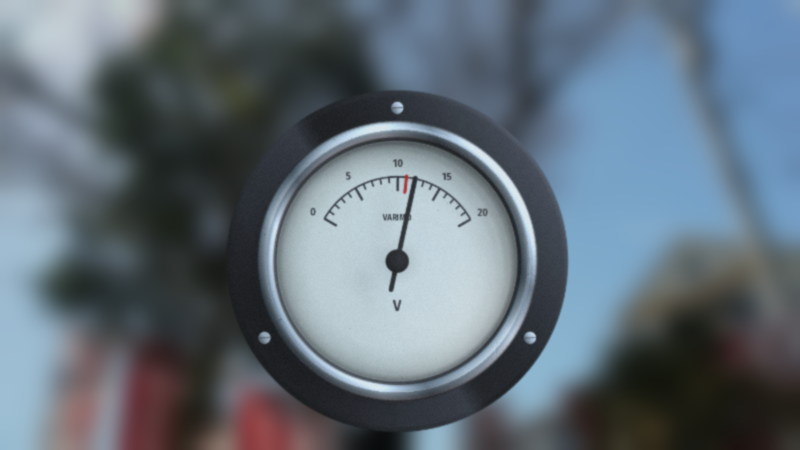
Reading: {"value": 12, "unit": "V"}
